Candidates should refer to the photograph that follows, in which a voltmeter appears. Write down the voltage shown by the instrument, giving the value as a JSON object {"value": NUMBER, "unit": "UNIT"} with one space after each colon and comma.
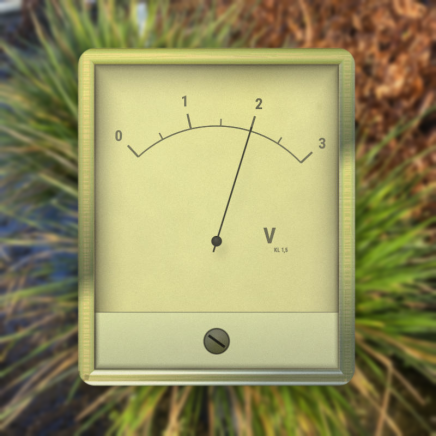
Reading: {"value": 2, "unit": "V"}
